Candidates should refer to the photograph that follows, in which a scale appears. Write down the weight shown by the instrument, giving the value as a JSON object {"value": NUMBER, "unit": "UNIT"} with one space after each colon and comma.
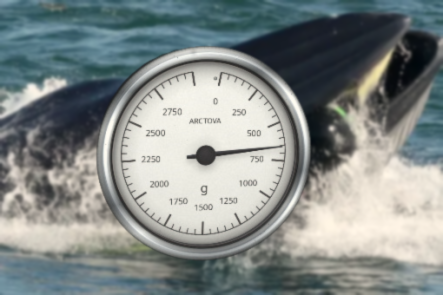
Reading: {"value": 650, "unit": "g"}
